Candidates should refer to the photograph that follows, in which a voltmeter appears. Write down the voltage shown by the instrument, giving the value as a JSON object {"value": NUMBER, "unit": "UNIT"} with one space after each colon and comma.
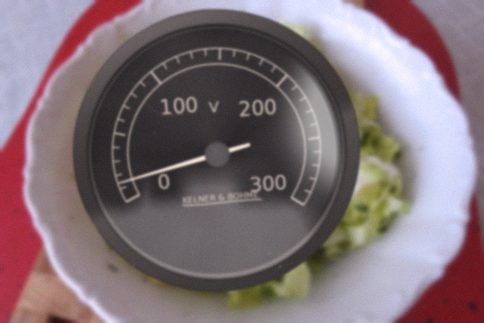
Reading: {"value": 15, "unit": "V"}
